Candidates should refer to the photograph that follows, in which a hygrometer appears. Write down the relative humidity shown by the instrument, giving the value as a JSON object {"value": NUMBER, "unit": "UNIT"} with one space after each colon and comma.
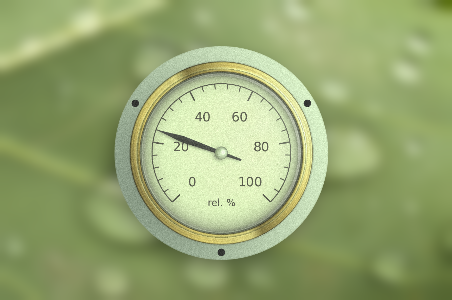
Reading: {"value": 24, "unit": "%"}
